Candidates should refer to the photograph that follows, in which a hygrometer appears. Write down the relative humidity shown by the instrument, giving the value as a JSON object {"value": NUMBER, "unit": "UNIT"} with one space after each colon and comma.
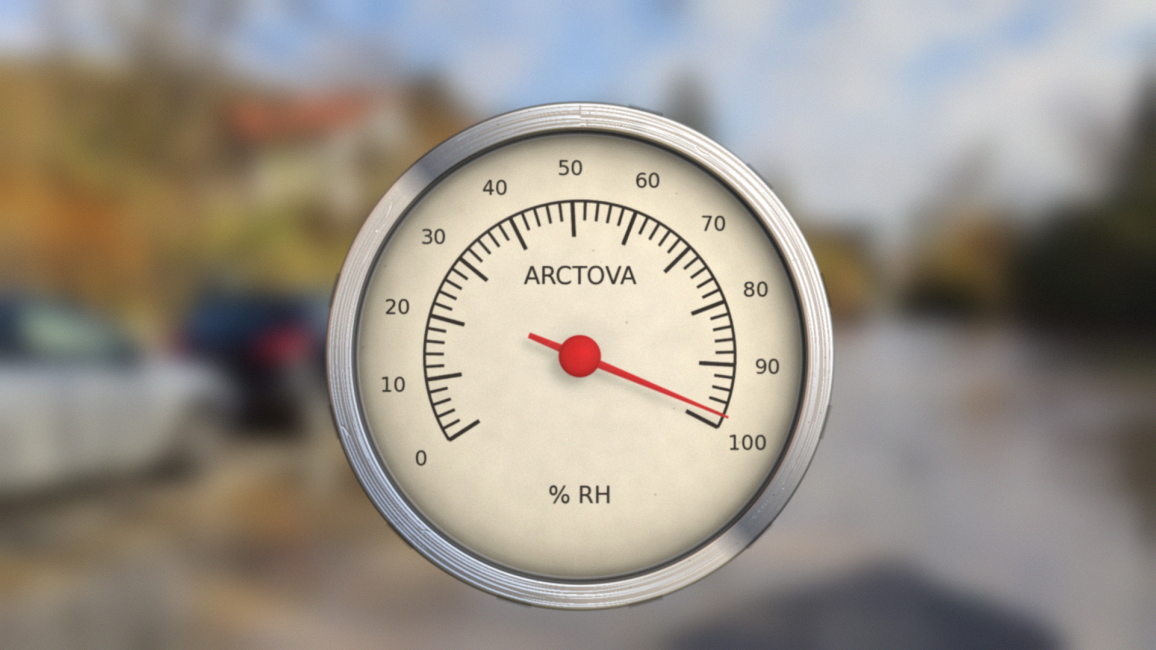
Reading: {"value": 98, "unit": "%"}
